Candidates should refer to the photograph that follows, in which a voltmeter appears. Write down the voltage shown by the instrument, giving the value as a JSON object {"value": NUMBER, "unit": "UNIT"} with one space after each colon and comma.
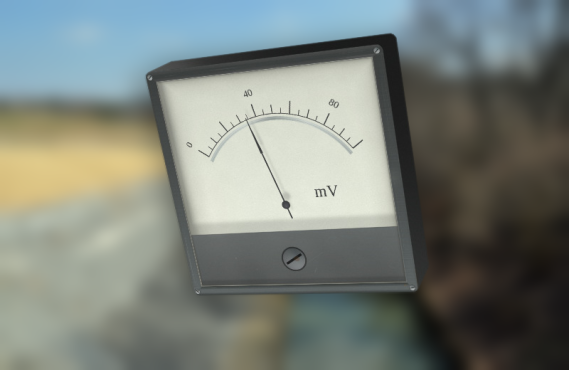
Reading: {"value": 35, "unit": "mV"}
